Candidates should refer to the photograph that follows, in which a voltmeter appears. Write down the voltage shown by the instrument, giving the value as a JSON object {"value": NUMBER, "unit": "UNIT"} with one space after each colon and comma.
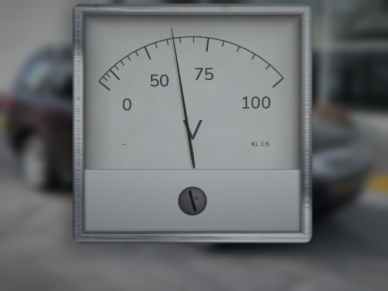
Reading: {"value": 62.5, "unit": "V"}
